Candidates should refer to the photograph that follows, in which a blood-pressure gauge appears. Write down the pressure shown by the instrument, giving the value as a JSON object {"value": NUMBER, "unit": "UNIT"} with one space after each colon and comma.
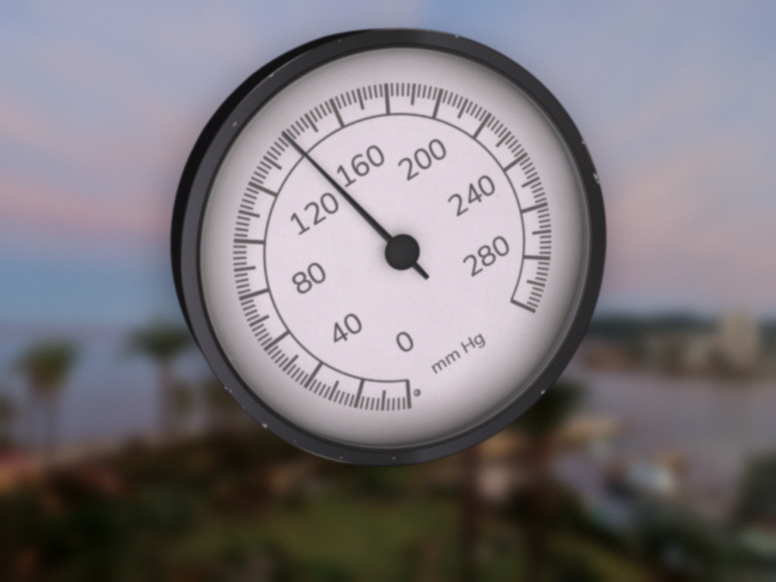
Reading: {"value": 140, "unit": "mmHg"}
